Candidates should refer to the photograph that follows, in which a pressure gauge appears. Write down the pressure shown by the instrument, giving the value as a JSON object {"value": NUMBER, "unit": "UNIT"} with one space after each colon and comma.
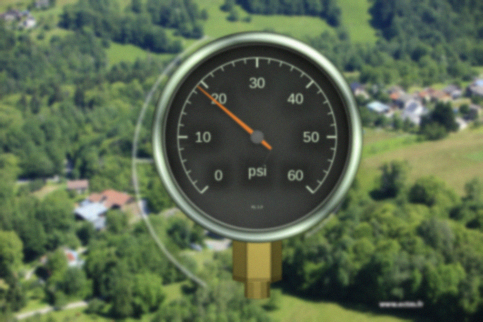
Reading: {"value": 19, "unit": "psi"}
